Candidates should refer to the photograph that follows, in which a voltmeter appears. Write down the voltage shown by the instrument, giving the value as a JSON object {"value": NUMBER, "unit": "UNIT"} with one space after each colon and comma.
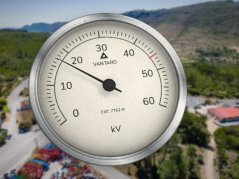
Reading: {"value": 17, "unit": "kV"}
